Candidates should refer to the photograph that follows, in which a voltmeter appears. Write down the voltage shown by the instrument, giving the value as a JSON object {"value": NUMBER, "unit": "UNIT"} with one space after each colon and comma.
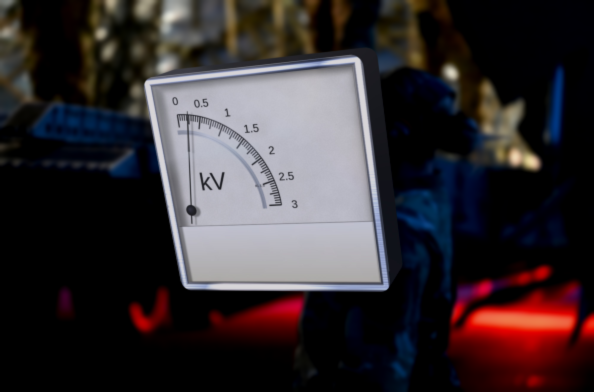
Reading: {"value": 0.25, "unit": "kV"}
